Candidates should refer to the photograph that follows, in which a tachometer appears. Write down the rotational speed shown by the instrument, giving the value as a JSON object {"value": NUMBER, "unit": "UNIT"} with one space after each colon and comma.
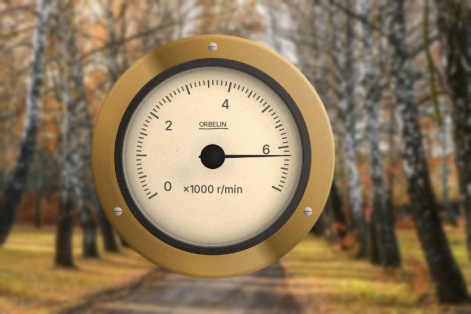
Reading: {"value": 6200, "unit": "rpm"}
